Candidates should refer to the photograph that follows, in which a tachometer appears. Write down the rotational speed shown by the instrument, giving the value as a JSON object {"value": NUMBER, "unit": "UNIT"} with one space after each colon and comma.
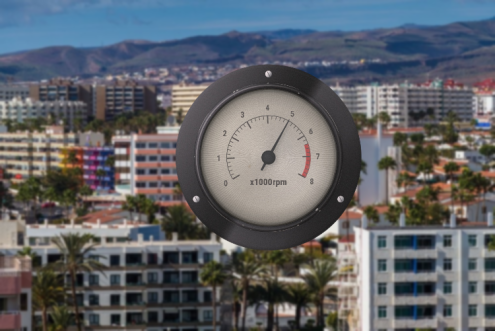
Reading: {"value": 5000, "unit": "rpm"}
